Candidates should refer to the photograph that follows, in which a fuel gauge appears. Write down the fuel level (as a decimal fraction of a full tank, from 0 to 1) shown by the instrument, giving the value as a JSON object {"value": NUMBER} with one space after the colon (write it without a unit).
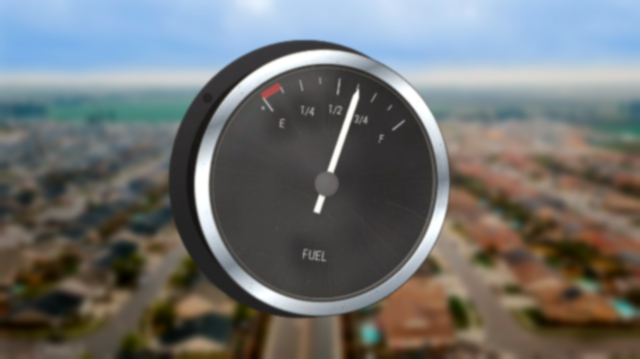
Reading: {"value": 0.625}
